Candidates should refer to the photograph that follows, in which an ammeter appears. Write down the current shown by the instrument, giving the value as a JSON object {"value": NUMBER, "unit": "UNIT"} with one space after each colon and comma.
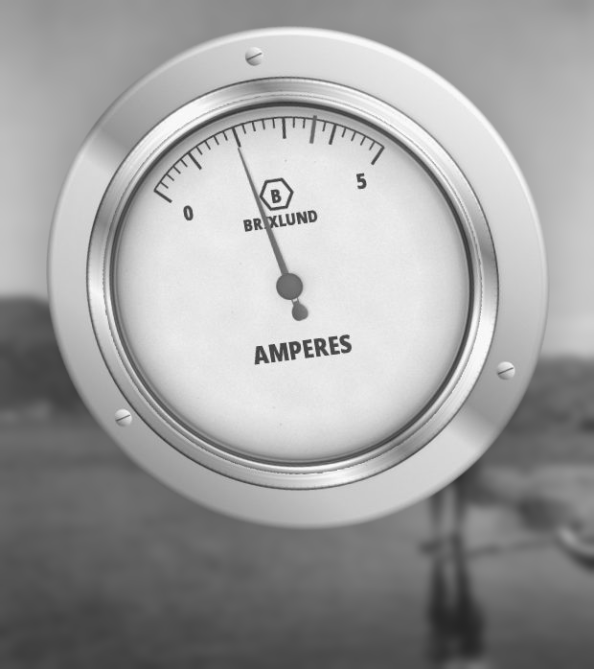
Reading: {"value": 2, "unit": "A"}
